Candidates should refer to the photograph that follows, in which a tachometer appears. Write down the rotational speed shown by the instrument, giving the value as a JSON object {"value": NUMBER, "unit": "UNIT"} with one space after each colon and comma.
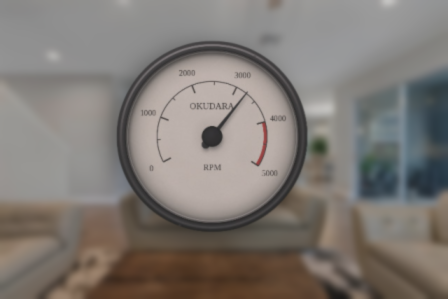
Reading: {"value": 3250, "unit": "rpm"}
